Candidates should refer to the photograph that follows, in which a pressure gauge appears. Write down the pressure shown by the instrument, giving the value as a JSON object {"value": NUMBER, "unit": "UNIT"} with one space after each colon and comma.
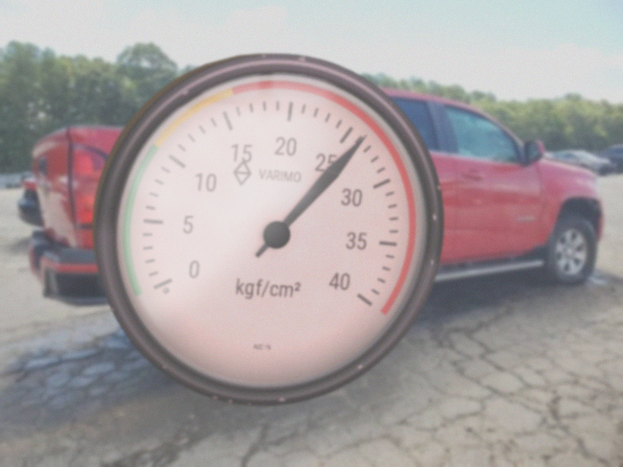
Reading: {"value": 26, "unit": "kg/cm²"}
